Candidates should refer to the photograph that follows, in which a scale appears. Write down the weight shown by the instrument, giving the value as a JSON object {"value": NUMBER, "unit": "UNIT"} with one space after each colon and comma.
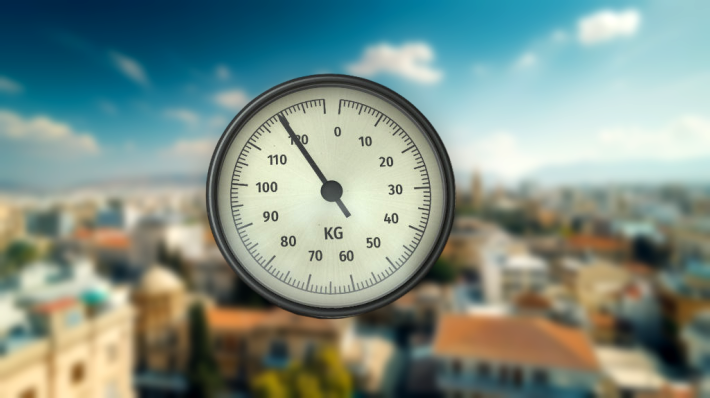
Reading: {"value": 119, "unit": "kg"}
